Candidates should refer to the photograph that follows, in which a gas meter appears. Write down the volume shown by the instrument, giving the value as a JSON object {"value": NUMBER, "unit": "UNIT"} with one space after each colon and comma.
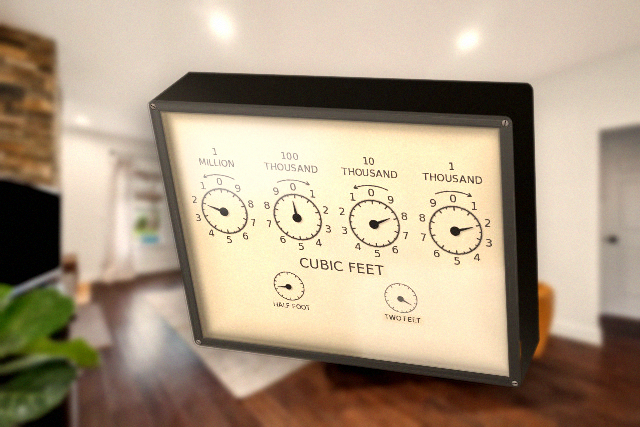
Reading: {"value": 198200, "unit": "ft³"}
